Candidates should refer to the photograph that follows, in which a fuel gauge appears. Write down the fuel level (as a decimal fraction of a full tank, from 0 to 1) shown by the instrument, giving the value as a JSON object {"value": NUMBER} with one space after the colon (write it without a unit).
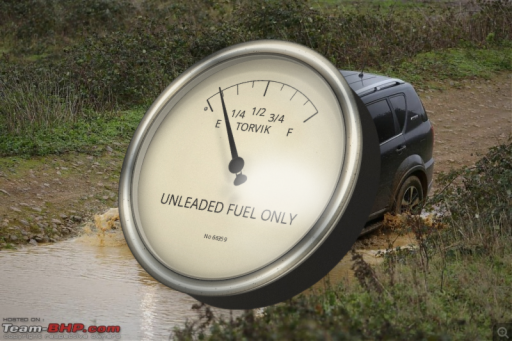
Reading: {"value": 0.125}
